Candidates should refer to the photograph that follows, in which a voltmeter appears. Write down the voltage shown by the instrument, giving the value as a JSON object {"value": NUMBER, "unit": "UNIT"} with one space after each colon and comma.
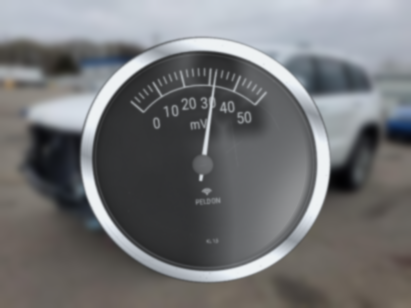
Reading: {"value": 32, "unit": "mV"}
